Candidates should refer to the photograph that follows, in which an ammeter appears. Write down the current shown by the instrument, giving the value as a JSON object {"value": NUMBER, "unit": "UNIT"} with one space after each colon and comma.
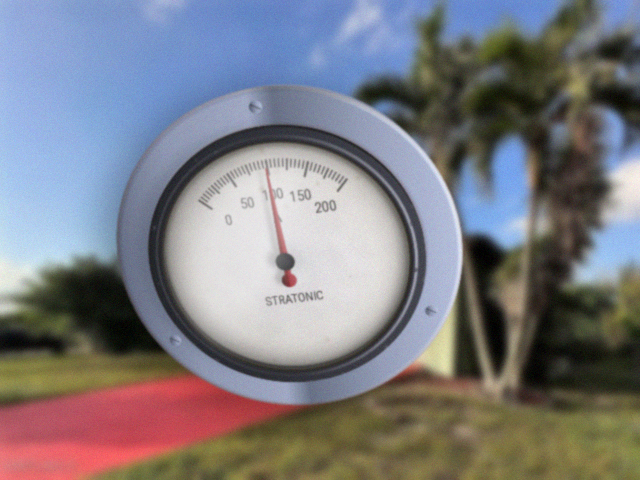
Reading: {"value": 100, "unit": "A"}
